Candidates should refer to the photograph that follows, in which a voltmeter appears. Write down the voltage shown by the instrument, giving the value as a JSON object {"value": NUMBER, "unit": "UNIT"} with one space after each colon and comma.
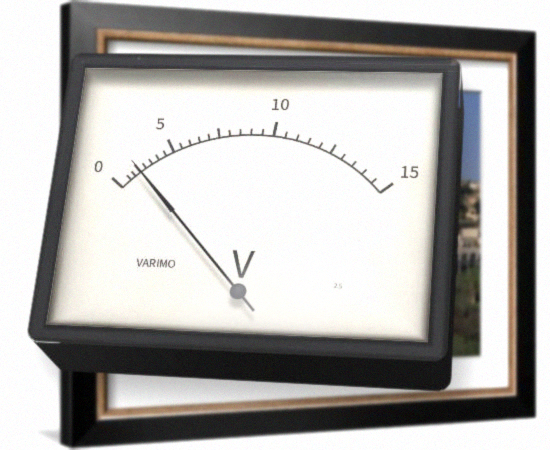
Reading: {"value": 2.5, "unit": "V"}
